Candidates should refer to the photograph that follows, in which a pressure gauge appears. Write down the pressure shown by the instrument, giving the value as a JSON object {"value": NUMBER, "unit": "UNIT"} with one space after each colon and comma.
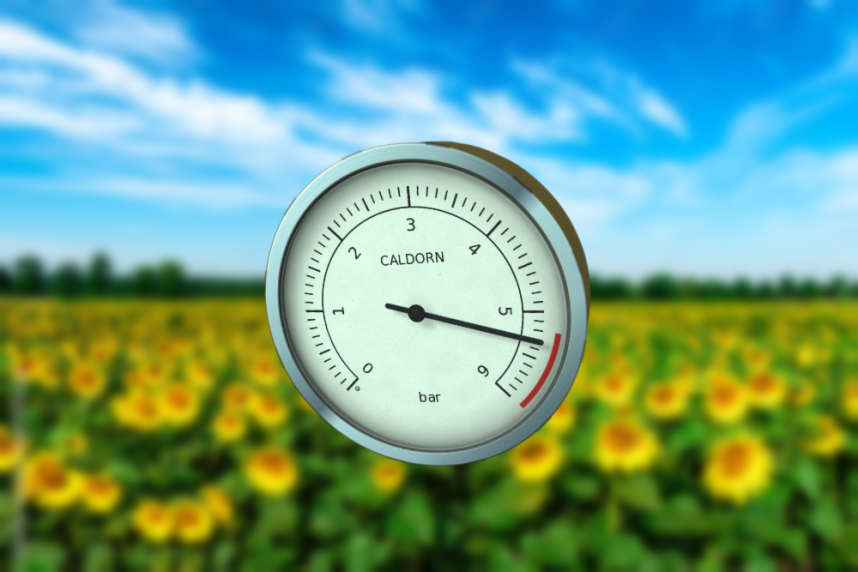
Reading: {"value": 5.3, "unit": "bar"}
